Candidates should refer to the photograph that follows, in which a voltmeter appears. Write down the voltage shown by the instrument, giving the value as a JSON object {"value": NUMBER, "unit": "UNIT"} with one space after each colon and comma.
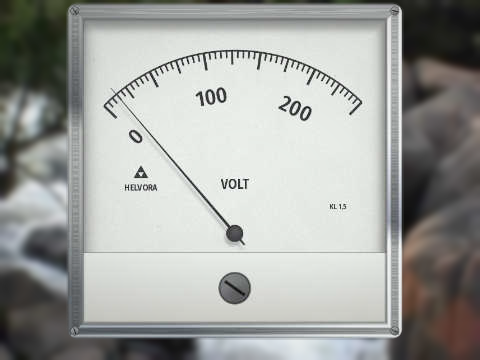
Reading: {"value": 15, "unit": "V"}
